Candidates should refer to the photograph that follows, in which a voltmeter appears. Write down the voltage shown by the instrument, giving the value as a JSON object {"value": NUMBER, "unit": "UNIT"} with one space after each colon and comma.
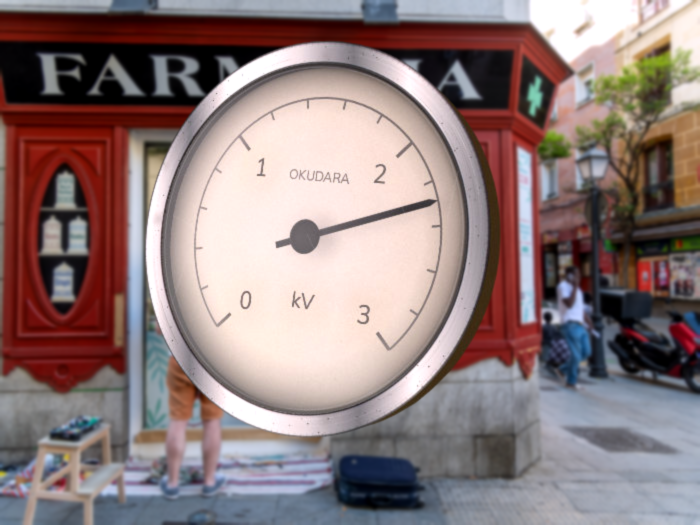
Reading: {"value": 2.3, "unit": "kV"}
